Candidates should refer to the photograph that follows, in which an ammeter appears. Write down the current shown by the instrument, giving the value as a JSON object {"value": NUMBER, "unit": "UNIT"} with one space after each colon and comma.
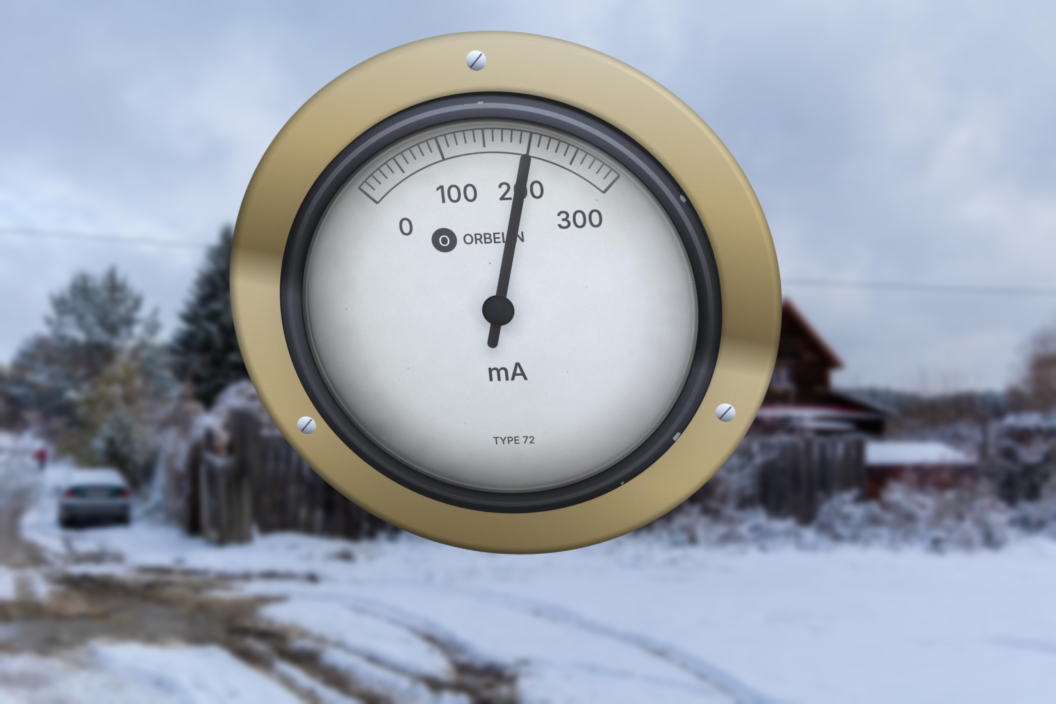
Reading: {"value": 200, "unit": "mA"}
